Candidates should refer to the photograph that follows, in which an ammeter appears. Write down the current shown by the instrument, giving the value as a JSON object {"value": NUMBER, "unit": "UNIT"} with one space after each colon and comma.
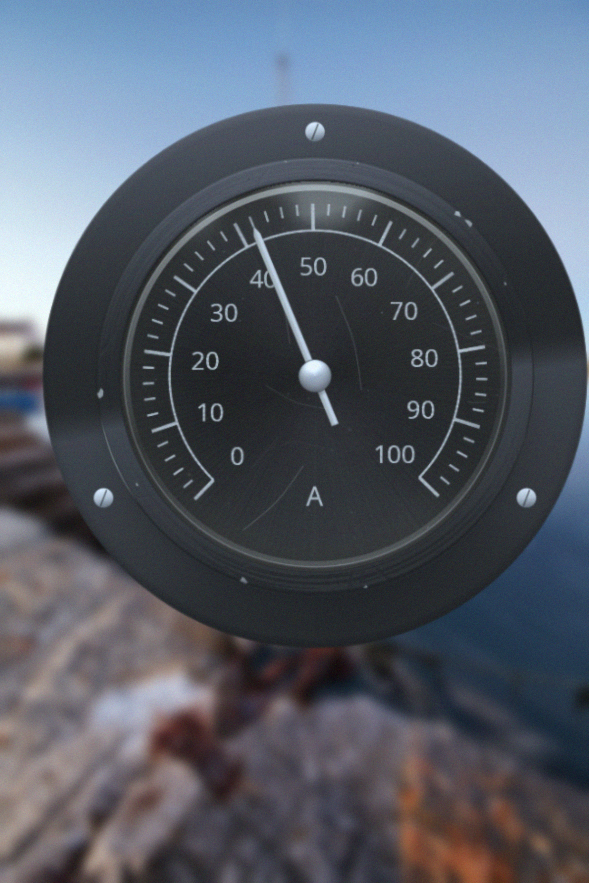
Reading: {"value": 42, "unit": "A"}
